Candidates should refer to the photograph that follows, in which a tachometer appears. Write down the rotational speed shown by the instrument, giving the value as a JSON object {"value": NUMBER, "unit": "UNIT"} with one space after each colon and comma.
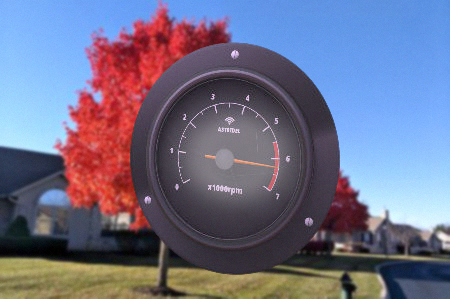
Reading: {"value": 6250, "unit": "rpm"}
